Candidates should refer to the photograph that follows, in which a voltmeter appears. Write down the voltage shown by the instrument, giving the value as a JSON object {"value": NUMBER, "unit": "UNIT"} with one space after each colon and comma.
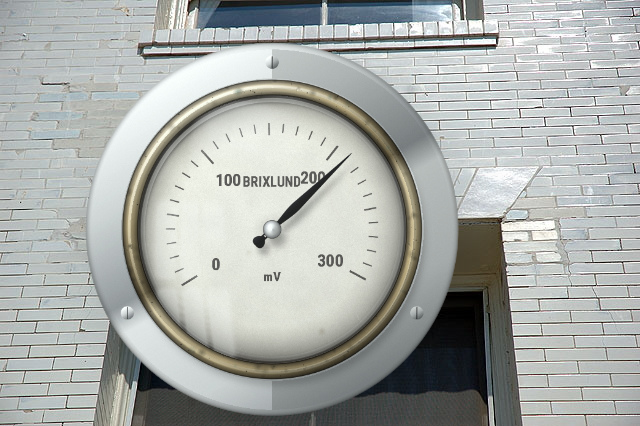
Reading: {"value": 210, "unit": "mV"}
